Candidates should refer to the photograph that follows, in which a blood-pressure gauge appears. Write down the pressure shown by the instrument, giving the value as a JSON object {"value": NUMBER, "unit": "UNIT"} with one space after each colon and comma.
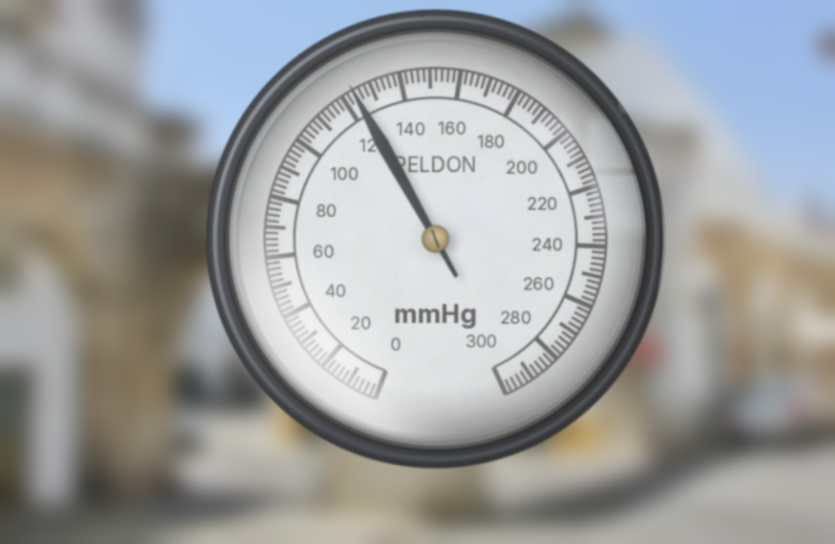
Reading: {"value": 124, "unit": "mmHg"}
